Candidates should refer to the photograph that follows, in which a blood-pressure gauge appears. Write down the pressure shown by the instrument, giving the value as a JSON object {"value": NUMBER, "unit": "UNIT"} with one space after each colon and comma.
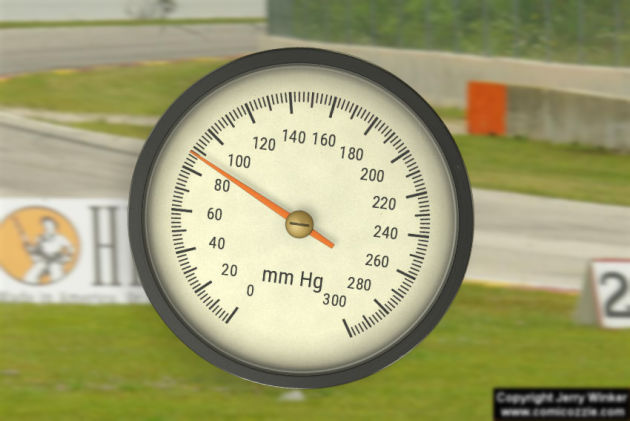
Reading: {"value": 88, "unit": "mmHg"}
